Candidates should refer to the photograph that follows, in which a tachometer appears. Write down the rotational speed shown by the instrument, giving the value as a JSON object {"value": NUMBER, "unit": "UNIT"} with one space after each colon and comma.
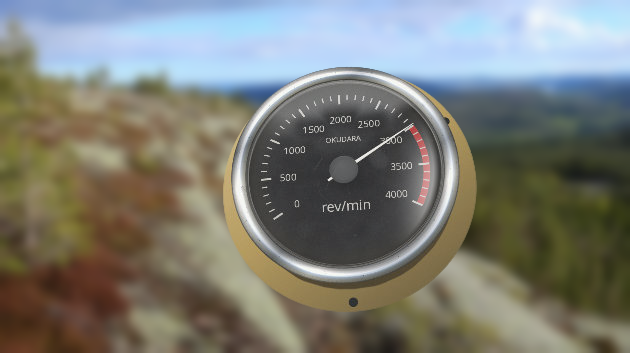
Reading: {"value": 3000, "unit": "rpm"}
